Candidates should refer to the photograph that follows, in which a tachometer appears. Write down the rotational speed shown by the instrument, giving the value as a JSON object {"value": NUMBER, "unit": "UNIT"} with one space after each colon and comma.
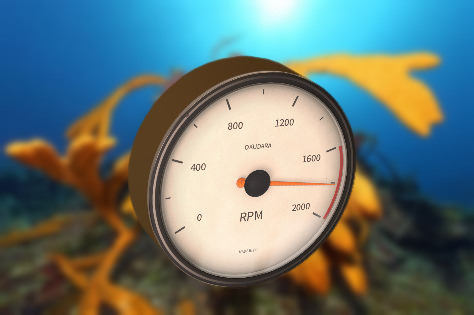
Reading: {"value": 1800, "unit": "rpm"}
